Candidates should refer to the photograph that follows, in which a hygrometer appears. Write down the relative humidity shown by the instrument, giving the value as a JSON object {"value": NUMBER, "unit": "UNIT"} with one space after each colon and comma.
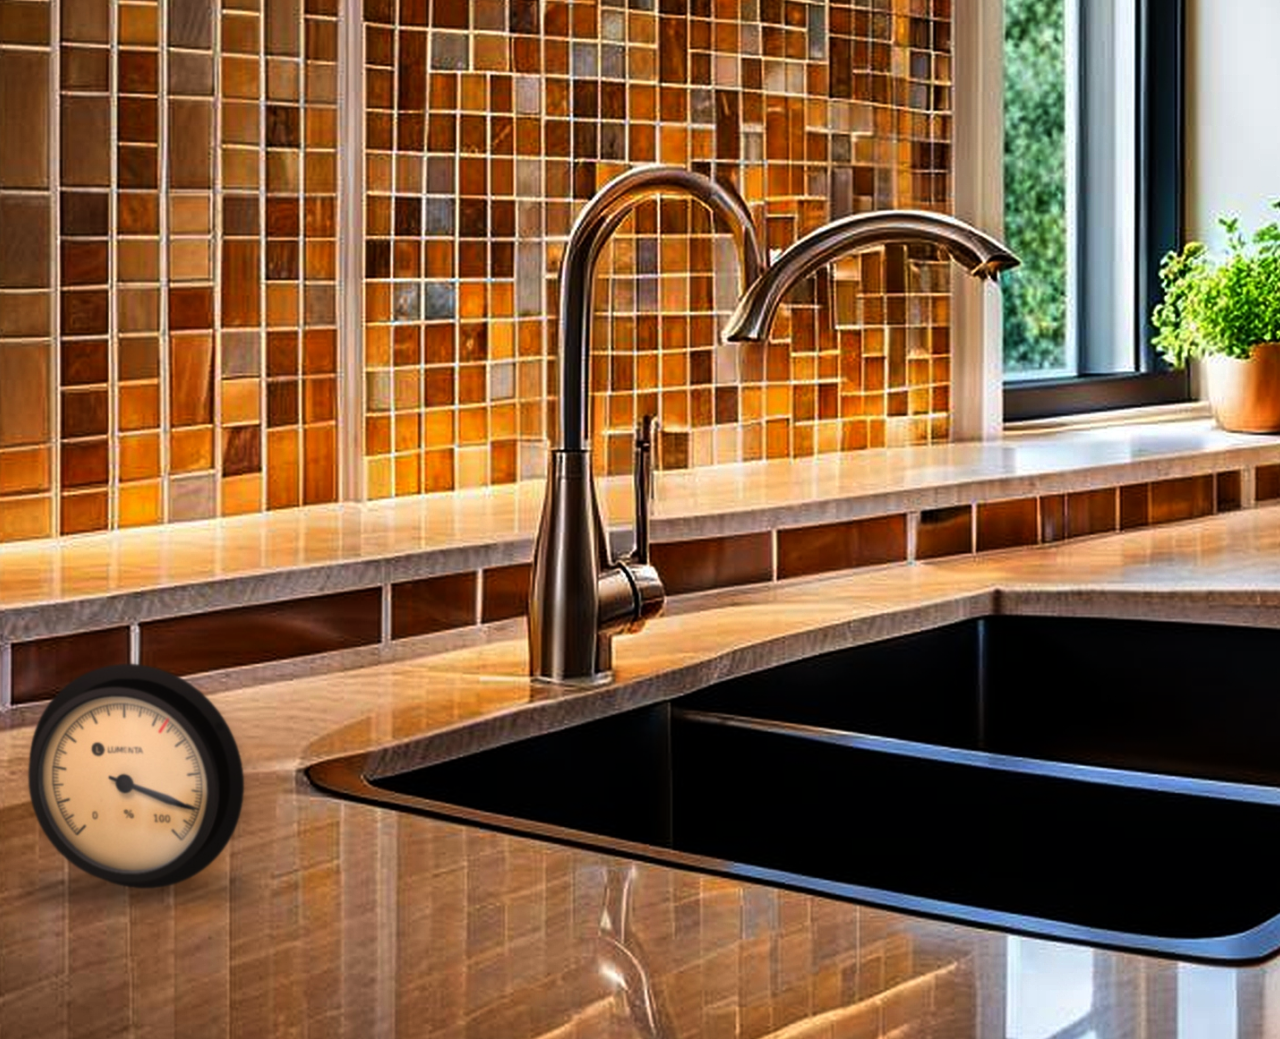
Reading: {"value": 90, "unit": "%"}
